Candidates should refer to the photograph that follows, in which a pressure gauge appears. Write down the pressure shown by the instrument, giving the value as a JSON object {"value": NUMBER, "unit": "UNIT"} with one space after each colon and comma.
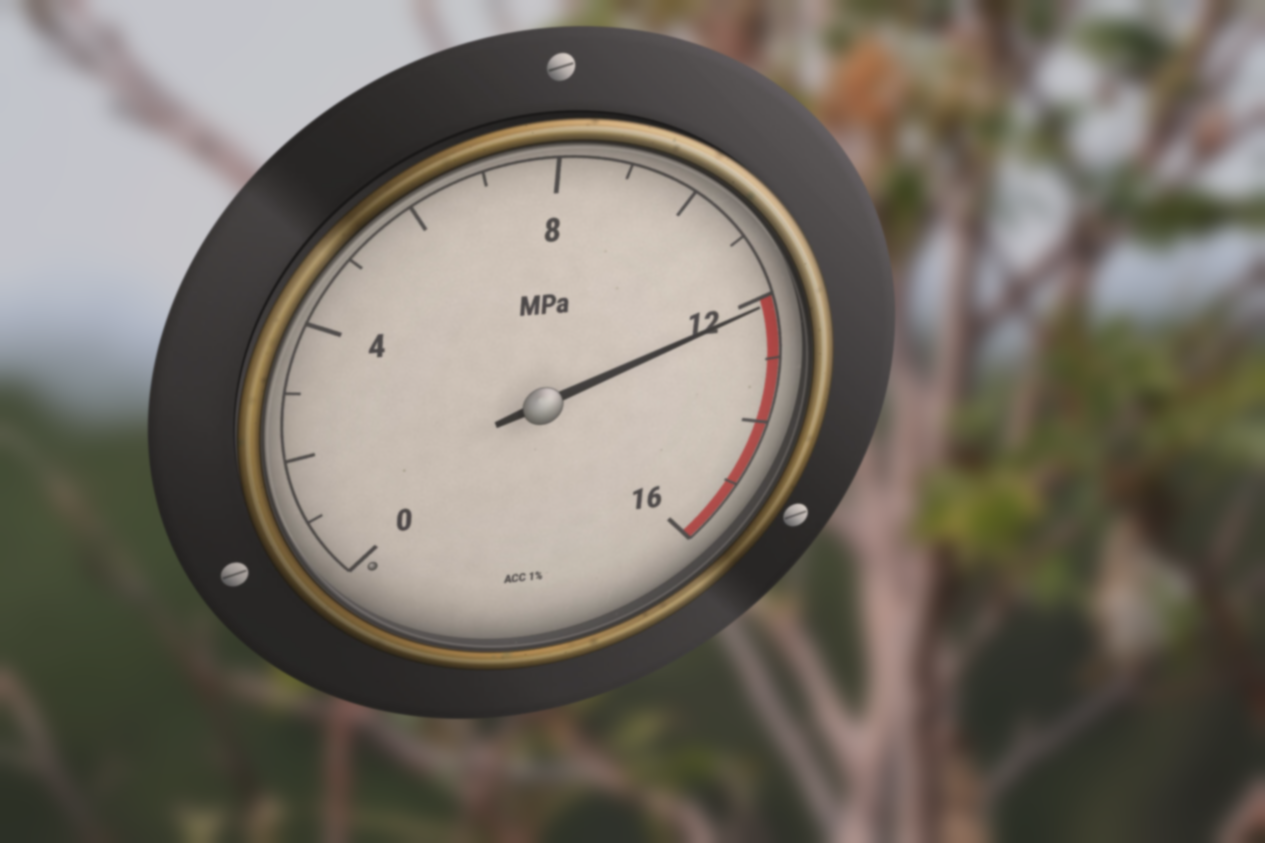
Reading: {"value": 12, "unit": "MPa"}
